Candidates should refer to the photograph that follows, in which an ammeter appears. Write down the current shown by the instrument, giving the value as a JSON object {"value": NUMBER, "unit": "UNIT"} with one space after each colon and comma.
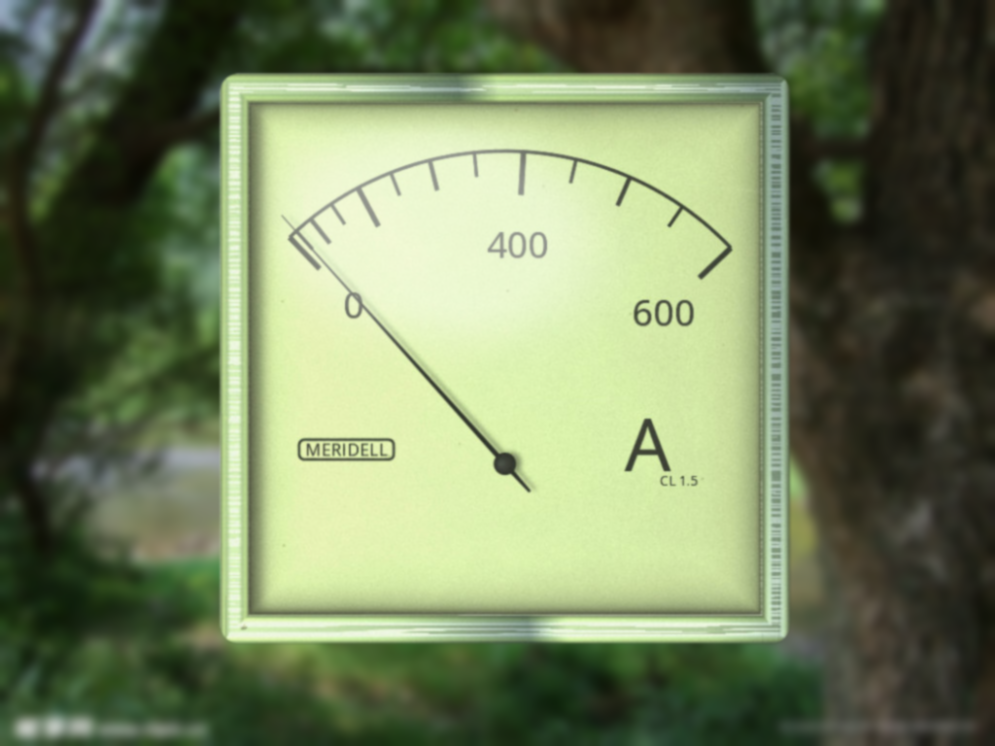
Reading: {"value": 50, "unit": "A"}
